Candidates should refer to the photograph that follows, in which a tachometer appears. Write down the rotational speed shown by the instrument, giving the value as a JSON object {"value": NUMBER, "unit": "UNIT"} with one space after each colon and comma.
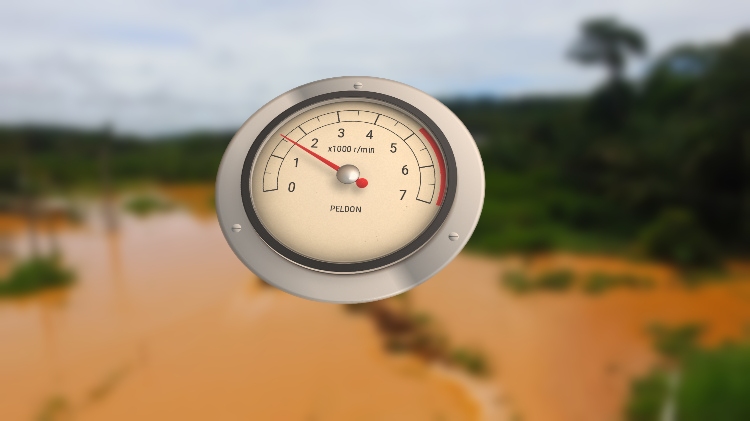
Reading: {"value": 1500, "unit": "rpm"}
